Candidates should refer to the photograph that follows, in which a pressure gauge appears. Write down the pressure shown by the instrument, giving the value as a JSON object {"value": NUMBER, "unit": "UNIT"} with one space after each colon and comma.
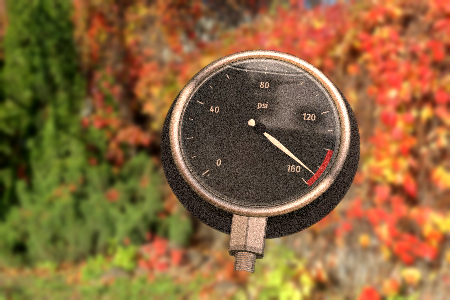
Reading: {"value": 155, "unit": "psi"}
